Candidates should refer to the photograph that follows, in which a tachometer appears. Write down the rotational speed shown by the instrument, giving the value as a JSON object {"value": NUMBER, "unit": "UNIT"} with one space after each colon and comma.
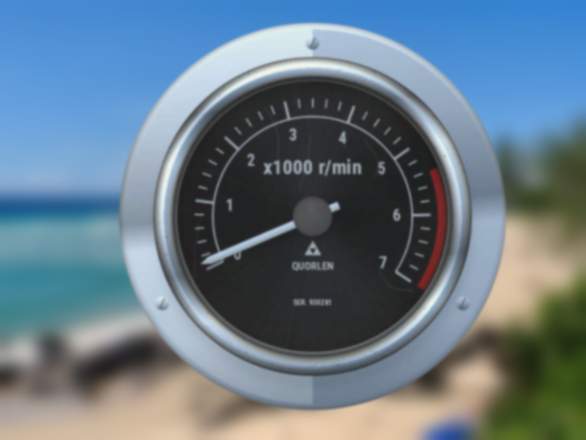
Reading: {"value": 100, "unit": "rpm"}
